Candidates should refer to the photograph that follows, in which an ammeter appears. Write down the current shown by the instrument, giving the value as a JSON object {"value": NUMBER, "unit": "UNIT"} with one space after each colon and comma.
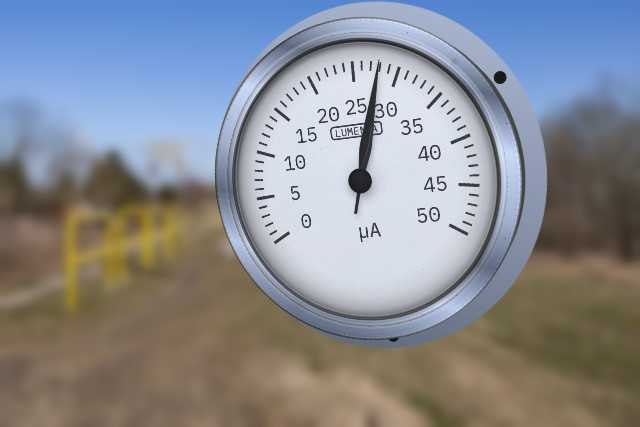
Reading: {"value": 28, "unit": "µA"}
